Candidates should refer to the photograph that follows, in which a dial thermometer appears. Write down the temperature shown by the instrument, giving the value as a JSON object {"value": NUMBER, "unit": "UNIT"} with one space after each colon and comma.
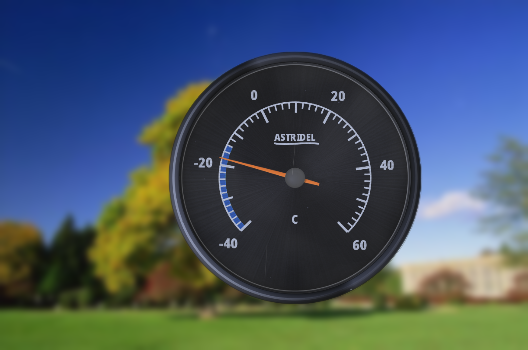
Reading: {"value": -18, "unit": "°C"}
